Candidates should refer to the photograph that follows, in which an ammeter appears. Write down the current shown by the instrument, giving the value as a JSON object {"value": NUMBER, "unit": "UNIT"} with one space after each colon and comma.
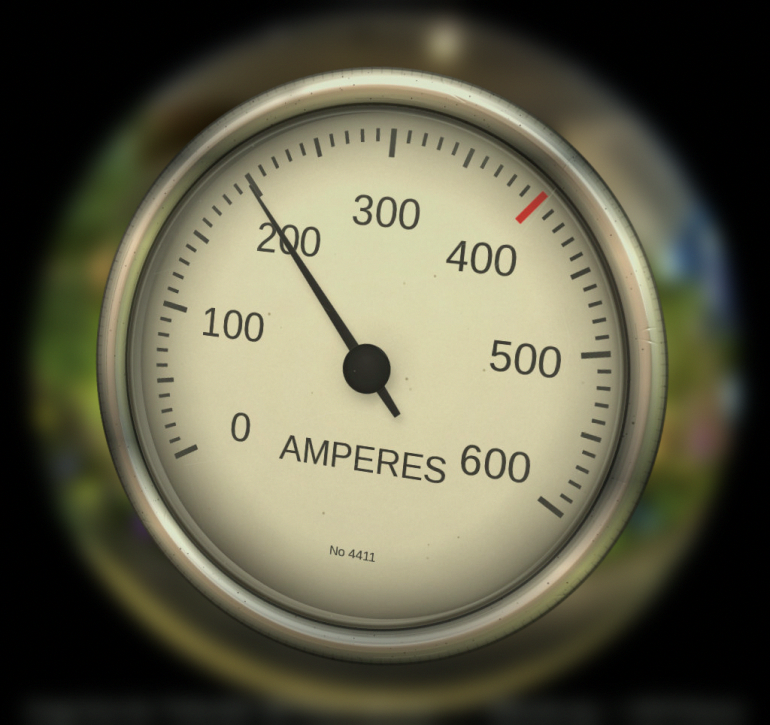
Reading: {"value": 200, "unit": "A"}
